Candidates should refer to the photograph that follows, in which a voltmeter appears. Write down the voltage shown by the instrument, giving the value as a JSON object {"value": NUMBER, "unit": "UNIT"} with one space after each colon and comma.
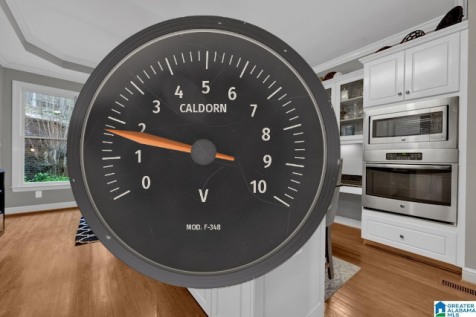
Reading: {"value": 1.7, "unit": "V"}
